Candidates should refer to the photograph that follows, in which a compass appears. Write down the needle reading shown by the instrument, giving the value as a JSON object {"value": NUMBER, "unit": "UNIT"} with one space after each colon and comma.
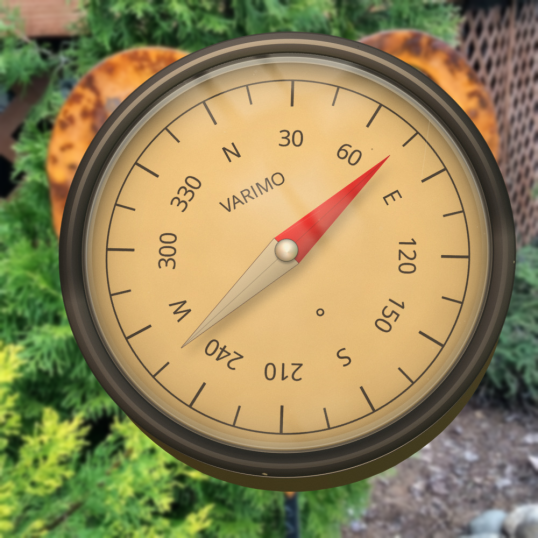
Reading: {"value": 75, "unit": "°"}
